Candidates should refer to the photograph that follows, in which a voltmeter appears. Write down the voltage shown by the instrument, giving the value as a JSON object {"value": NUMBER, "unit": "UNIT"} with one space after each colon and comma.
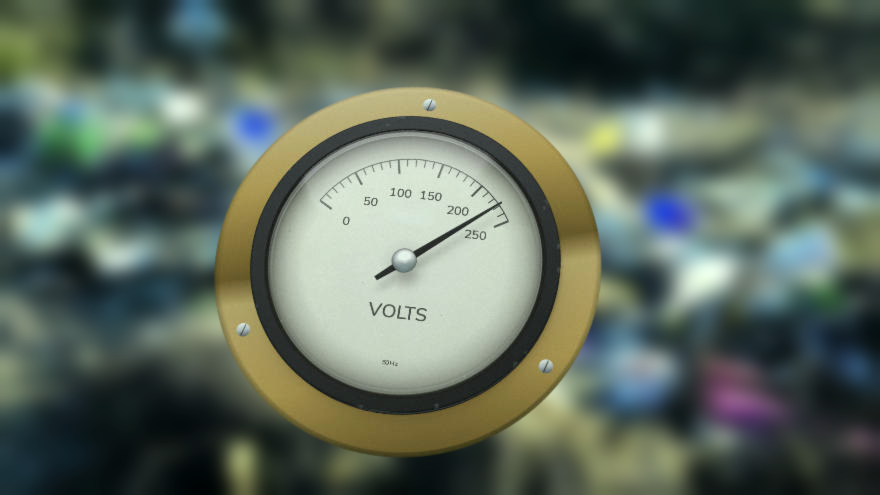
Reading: {"value": 230, "unit": "V"}
